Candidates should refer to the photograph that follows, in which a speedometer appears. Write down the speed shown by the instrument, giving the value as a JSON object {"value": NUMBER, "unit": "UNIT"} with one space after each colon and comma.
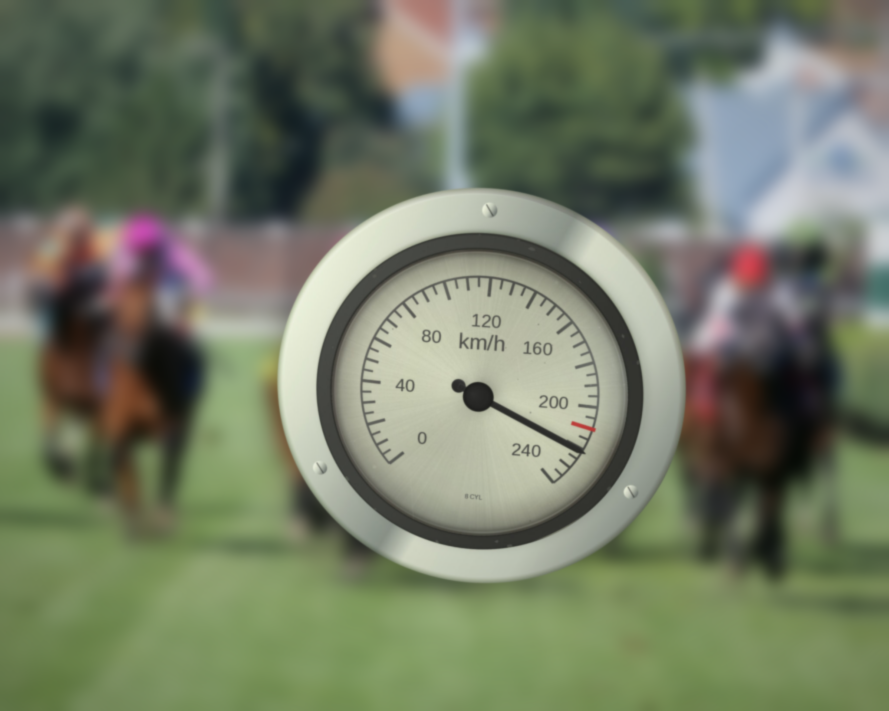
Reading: {"value": 220, "unit": "km/h"}
